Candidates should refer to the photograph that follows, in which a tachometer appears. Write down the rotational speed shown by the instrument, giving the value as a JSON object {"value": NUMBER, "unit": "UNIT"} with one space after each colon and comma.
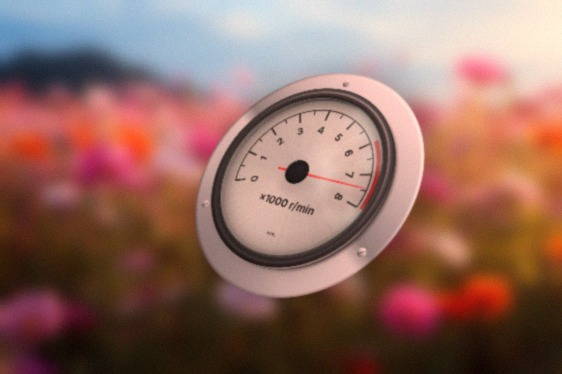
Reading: {"value": 7500, "unit": "rpm"}
